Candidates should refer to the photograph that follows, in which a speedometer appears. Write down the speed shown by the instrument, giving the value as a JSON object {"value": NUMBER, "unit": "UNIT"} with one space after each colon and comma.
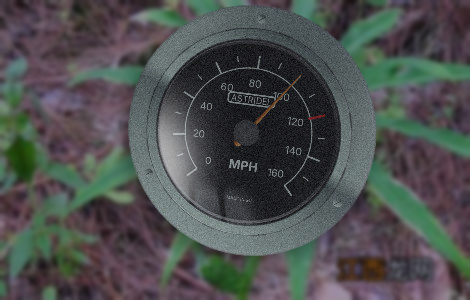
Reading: {"value": 100, "unit": "mph"}
